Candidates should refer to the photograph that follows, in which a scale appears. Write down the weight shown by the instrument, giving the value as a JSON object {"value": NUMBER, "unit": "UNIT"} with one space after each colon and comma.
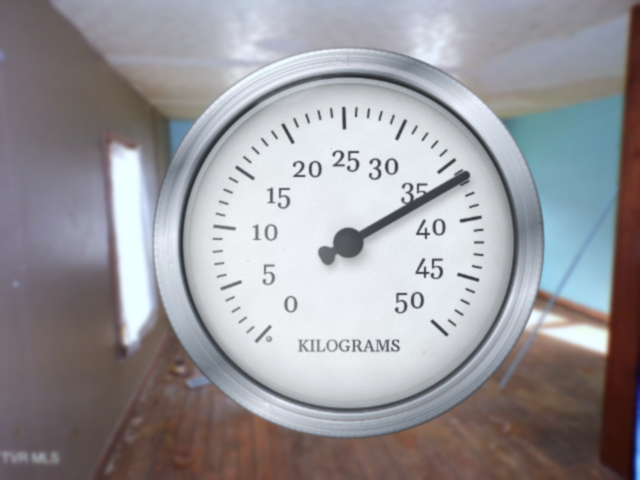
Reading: {"value": 36.5, "unit": "kg"}
